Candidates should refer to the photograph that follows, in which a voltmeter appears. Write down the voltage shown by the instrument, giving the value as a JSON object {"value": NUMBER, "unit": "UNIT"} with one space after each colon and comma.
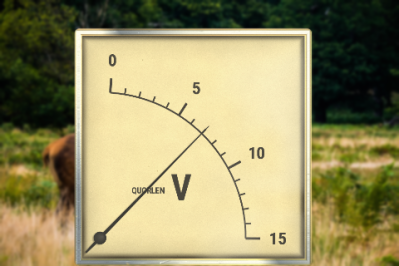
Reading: {"value": 7, "unit": "V"}
